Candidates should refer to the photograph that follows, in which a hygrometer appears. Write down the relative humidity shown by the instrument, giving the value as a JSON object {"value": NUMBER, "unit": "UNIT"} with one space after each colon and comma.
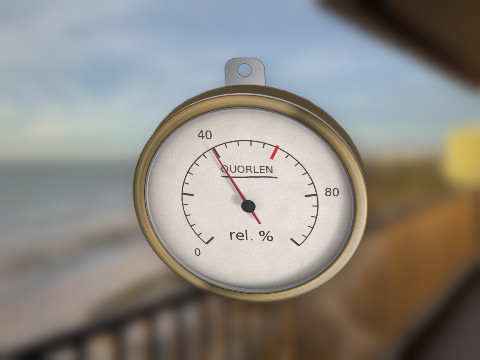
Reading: {"value": 40, "unit": "%"}
